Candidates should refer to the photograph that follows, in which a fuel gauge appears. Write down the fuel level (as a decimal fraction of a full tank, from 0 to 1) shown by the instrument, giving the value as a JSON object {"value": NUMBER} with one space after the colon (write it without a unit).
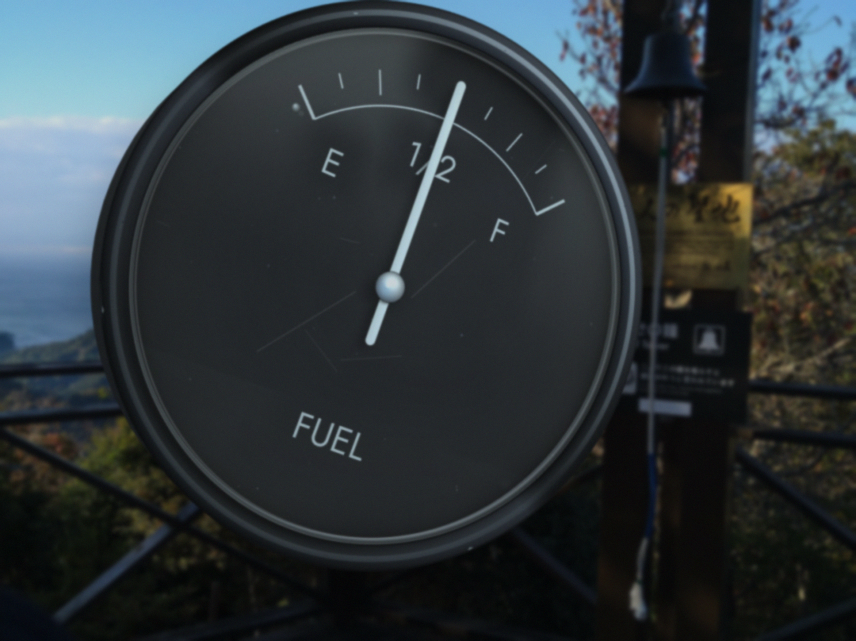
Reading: {"value": 0.5}
